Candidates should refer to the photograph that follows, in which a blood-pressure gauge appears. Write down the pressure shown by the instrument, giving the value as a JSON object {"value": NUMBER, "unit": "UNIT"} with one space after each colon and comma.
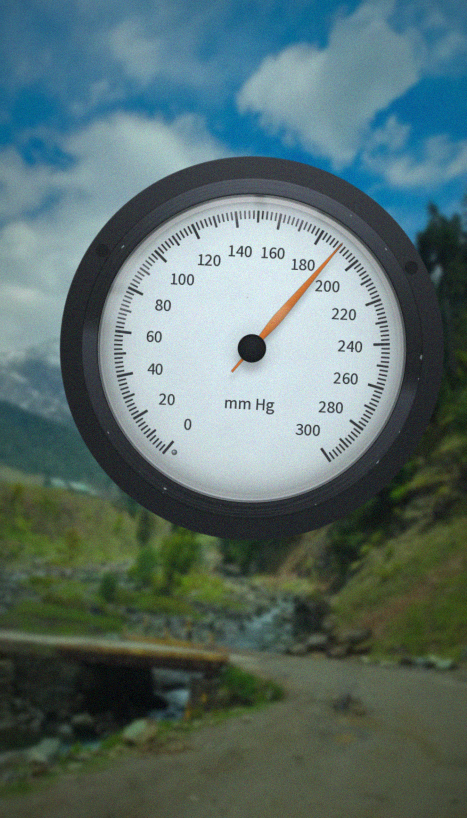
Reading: {"value": 190, "unit": "mmHg"}
